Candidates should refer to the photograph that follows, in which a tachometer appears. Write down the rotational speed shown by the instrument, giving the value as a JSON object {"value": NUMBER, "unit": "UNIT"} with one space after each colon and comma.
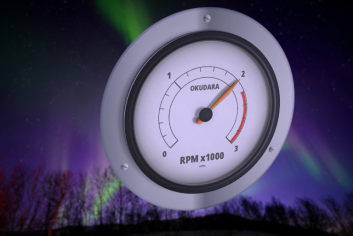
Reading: {"value": 2000, "unit": "rpm"}
